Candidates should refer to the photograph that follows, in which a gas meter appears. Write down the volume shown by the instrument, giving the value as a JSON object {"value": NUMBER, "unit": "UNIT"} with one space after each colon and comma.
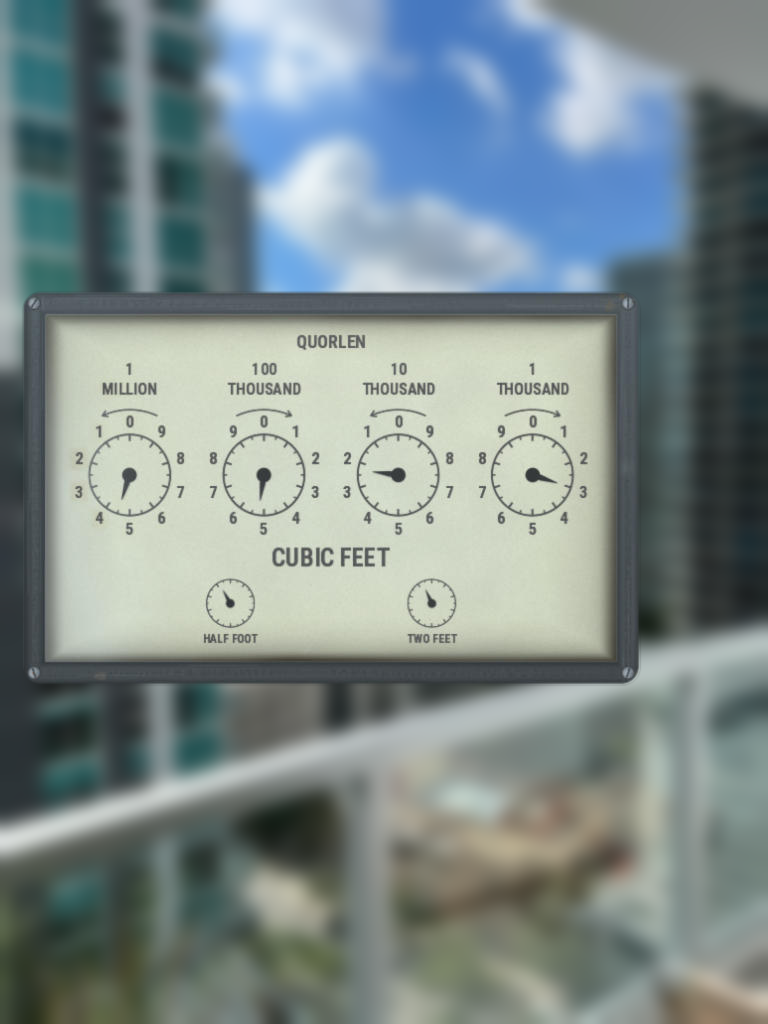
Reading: {"value": 452300, "unit": "ft³"}
